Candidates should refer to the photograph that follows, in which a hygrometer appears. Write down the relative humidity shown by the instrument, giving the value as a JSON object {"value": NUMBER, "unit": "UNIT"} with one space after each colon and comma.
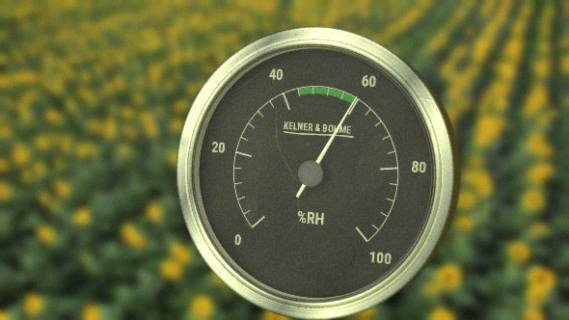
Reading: {"value": 60, "unit": "%"}
